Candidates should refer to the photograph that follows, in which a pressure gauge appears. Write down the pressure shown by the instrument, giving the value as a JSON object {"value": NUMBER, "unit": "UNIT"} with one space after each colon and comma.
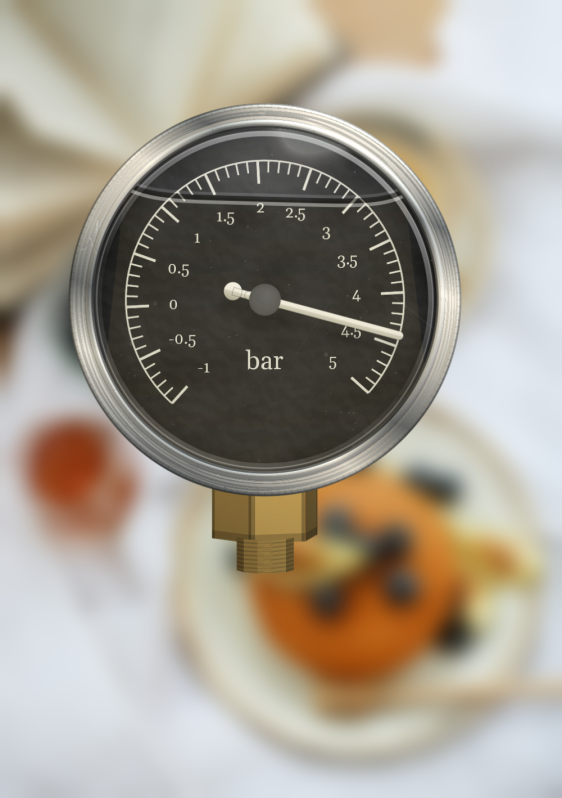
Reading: {"value": 4.4, "unit": "bar"}
